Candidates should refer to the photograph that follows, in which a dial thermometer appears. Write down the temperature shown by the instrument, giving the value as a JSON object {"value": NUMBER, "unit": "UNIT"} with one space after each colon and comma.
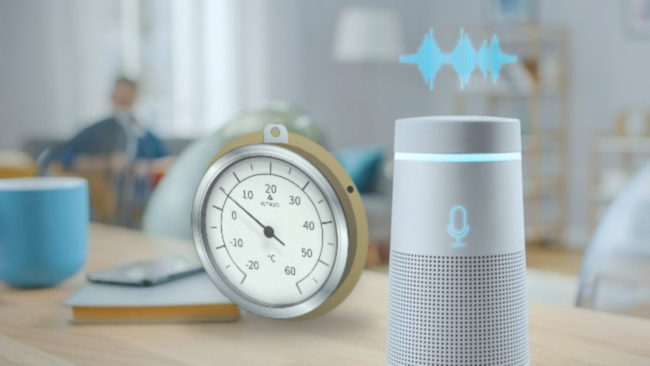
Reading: {"value": 5, "unit": "°C"}
